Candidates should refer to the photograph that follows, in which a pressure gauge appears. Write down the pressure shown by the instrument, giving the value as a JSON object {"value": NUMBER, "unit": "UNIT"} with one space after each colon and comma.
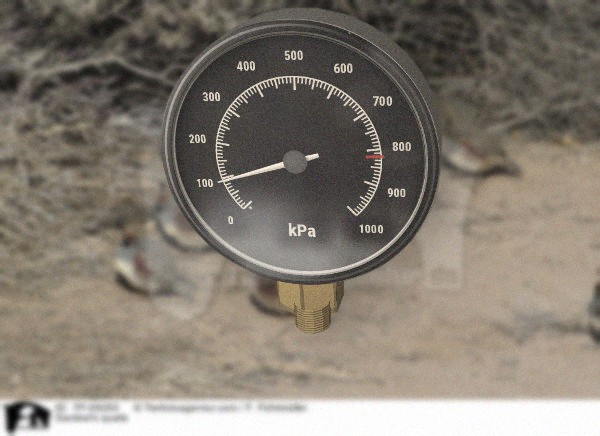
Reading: {"value": 100, "unit": "kPa"}
